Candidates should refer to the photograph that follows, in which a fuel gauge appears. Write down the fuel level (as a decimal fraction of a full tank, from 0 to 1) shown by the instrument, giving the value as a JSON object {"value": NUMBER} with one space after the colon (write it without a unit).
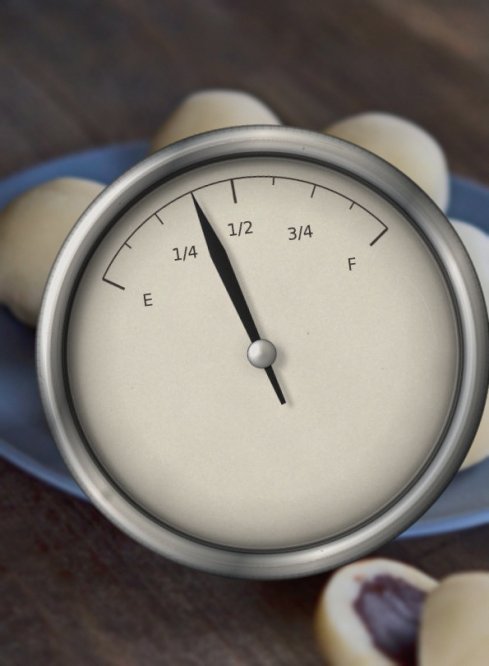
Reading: {"value": 0.375}
